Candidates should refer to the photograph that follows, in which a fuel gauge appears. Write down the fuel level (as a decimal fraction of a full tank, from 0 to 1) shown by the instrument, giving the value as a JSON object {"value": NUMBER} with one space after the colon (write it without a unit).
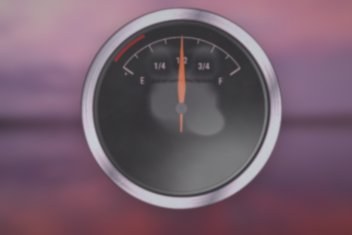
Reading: {"value": 0.5}
